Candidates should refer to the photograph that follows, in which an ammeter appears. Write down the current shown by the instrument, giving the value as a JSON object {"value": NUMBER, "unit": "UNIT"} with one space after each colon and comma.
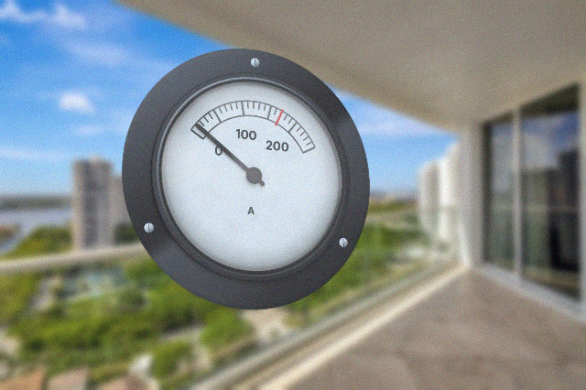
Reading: {"value": 10, "unit": "A"}
